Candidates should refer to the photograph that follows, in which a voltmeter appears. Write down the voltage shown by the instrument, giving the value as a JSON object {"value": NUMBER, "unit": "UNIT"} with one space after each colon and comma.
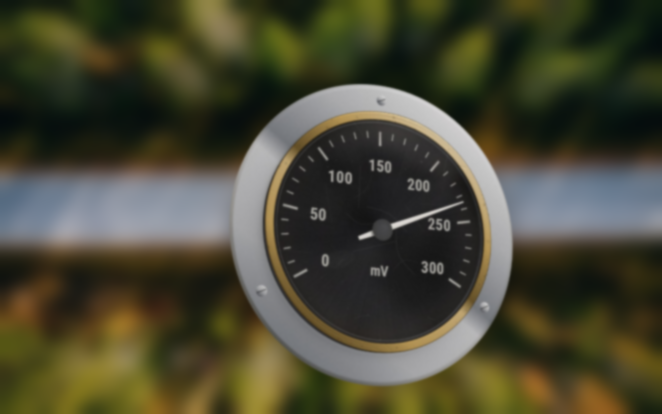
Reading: {"value": 235, "unit": "mV"}
